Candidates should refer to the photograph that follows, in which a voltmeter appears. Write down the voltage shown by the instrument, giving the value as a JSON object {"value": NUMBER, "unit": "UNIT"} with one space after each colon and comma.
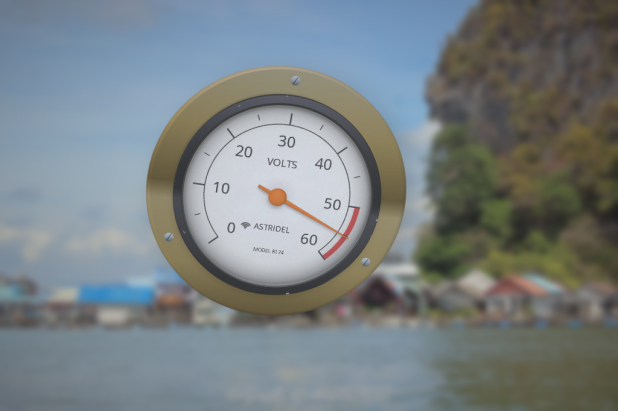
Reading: {"value": 55, "unit": "V"}
